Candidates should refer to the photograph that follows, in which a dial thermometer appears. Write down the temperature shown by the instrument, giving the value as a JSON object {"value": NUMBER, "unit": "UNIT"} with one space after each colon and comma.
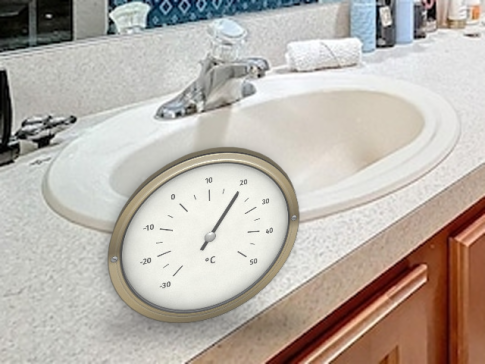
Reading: {"value": 20, "unit": "°C"}
